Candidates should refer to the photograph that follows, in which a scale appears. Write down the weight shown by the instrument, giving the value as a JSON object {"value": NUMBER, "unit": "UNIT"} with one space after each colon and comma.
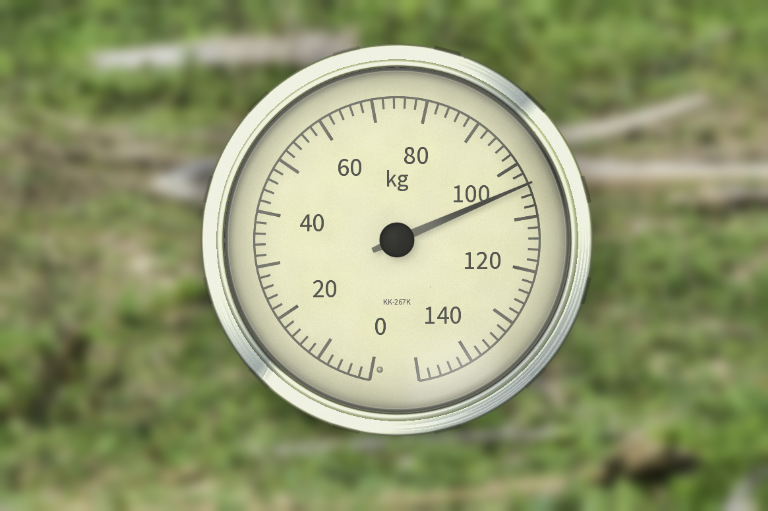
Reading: {"value": 104, "unit": "kg"}
